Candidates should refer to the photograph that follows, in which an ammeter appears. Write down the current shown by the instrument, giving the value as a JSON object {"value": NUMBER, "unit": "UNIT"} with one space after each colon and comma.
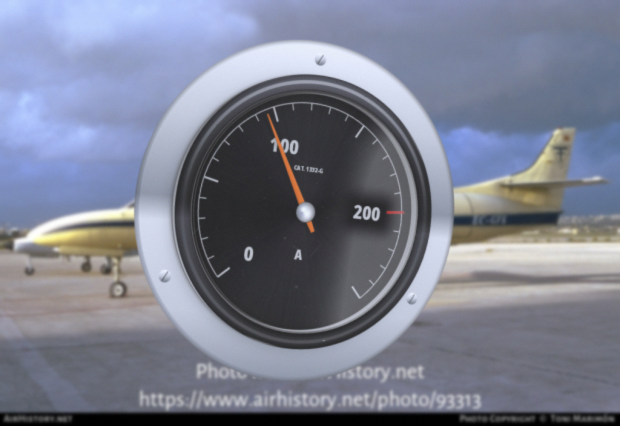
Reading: {"value": 95, "unit": "A"}
